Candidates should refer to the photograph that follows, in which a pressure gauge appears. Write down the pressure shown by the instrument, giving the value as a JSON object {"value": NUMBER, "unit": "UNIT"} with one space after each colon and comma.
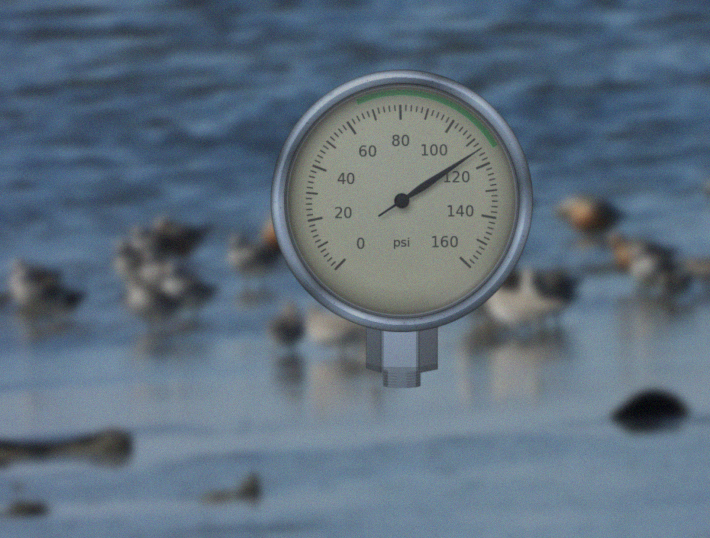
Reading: {"value": 114, "unit": "psi"}
